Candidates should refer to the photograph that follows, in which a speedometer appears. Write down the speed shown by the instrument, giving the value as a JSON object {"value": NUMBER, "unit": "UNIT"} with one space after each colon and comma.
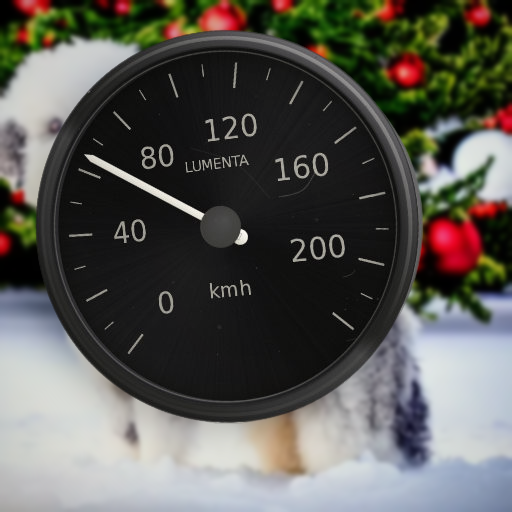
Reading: {"value": 65, "unit": "km/h"}
